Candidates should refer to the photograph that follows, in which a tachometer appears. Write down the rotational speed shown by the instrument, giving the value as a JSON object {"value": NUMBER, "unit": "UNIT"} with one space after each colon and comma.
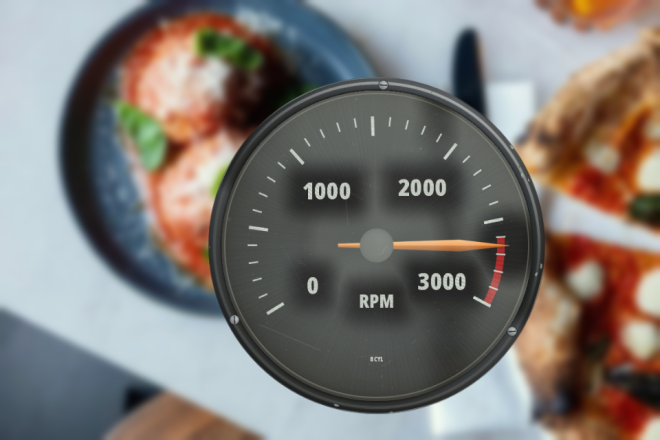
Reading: {"value": 2650, "unit": "rpm"}
